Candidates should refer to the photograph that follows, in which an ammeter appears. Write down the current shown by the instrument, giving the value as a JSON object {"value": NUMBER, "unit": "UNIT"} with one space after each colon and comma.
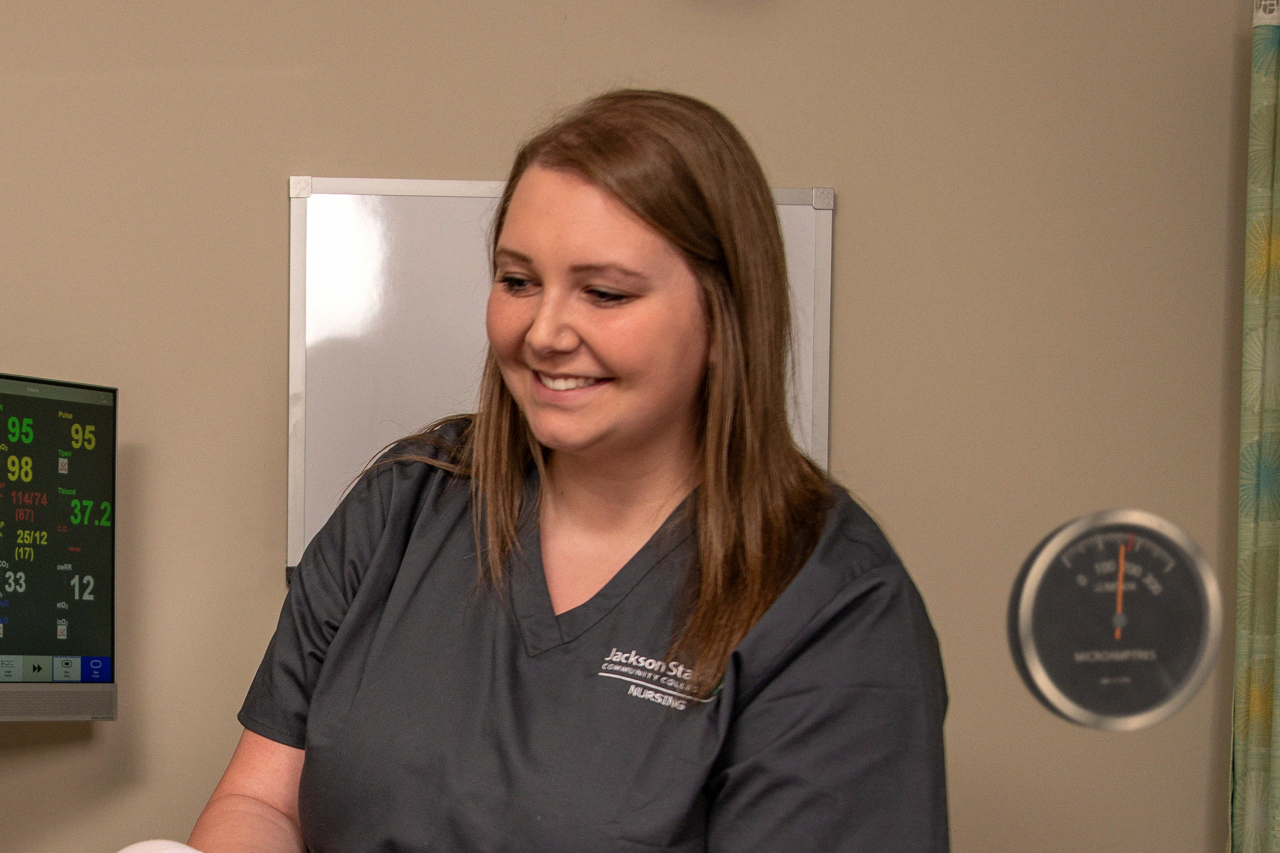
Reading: {"value": 150, "unit": "µA"}
